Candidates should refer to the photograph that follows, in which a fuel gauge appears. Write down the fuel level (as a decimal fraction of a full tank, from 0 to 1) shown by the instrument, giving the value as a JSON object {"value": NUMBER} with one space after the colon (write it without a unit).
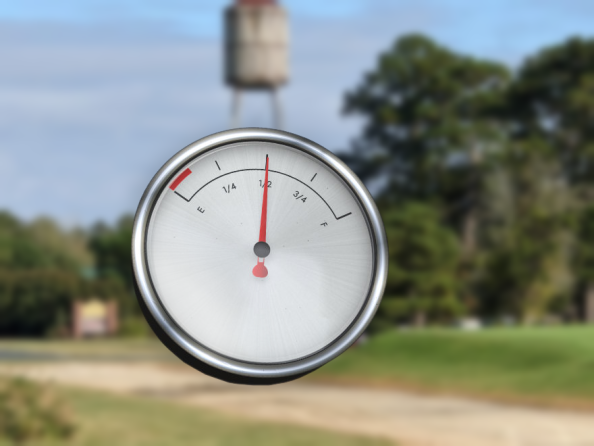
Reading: {"value": 0.5}
